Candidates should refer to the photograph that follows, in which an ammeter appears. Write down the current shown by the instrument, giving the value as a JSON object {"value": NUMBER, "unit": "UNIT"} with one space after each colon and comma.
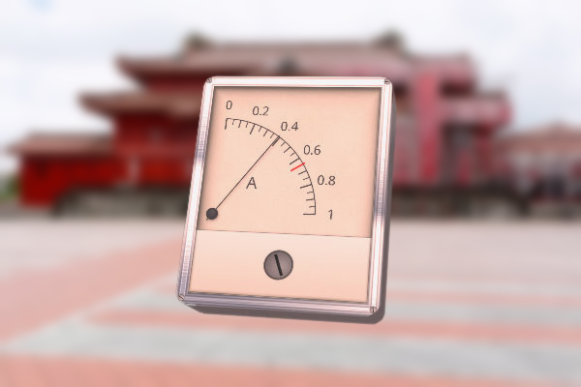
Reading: {"value": 0.4, "unit": "A"}
